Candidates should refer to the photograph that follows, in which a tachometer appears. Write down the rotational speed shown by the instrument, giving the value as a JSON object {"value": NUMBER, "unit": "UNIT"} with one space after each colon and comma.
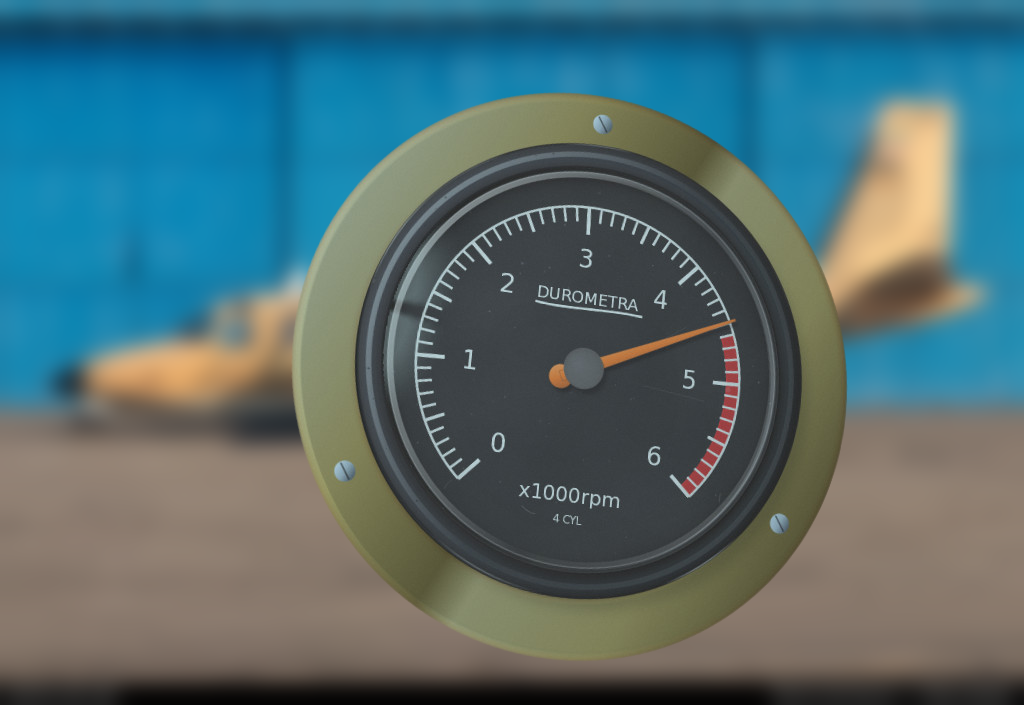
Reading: {"value": 4500, "unit": "rpm"}
